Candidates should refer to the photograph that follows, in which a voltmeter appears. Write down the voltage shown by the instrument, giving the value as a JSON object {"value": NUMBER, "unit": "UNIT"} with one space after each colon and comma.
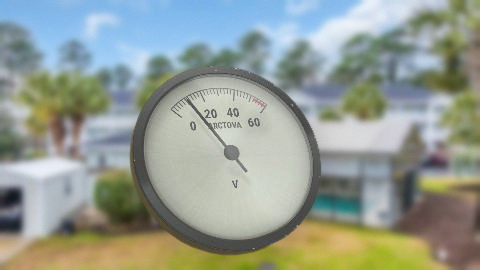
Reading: {"value": 10, "unit": "V"}
